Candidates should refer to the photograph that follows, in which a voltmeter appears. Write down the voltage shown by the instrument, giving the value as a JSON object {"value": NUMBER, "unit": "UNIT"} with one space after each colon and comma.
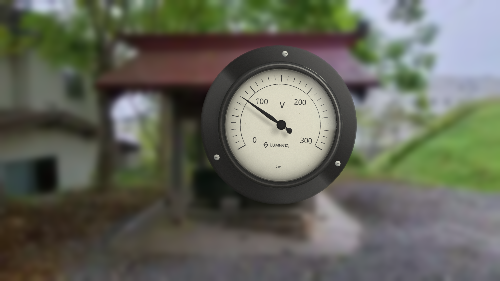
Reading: {"value": 80, "unit": "V"}
